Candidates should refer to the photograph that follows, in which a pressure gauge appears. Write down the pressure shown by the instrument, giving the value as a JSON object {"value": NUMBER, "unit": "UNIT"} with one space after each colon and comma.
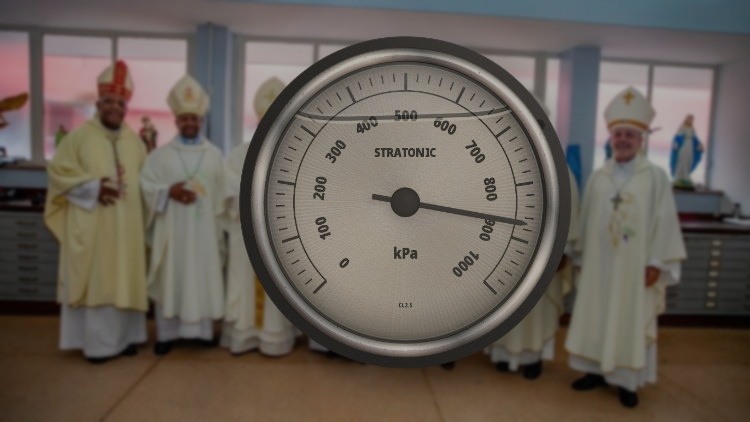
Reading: {"value": 870, "unit": "kPa"}
